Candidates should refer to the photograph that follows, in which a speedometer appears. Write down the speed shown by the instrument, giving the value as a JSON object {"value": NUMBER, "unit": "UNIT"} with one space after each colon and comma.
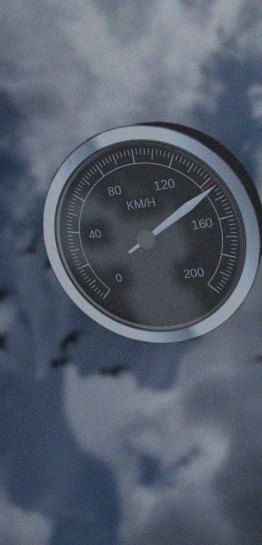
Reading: {"value": 144, "unit": "km/h"}
